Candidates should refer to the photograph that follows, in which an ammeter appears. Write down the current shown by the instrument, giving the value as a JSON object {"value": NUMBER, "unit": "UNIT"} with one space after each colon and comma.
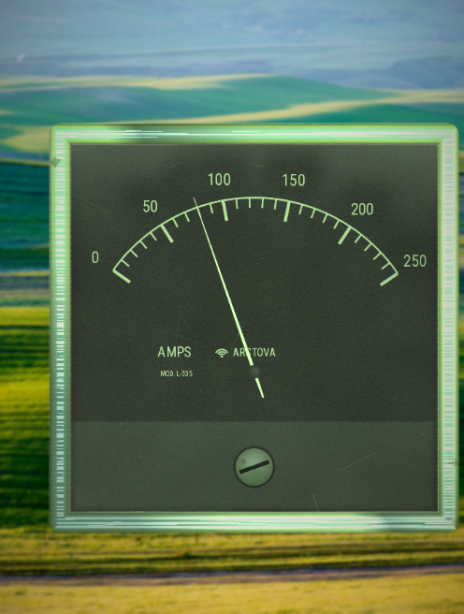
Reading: {"value": 80, "unit": "A"}
